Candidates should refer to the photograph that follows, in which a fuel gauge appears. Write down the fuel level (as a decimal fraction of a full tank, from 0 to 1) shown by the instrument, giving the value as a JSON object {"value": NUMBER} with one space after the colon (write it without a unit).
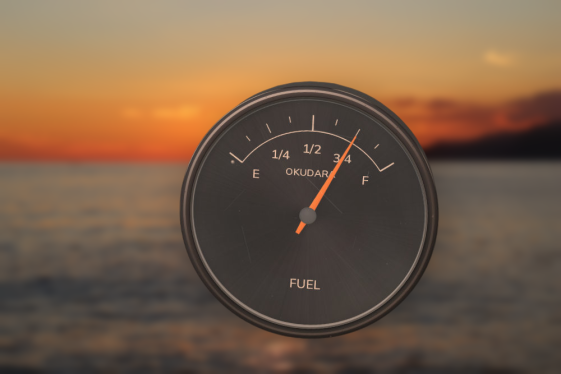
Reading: {"value": 0.75}
